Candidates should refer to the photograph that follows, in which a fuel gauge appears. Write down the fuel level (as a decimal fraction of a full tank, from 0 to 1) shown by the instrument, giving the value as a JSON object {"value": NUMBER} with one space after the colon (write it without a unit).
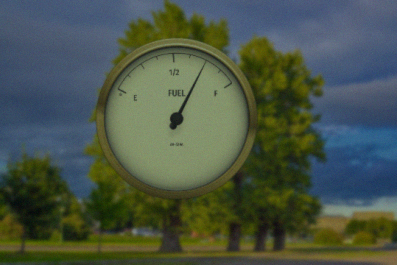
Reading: {"value": 0.75}
